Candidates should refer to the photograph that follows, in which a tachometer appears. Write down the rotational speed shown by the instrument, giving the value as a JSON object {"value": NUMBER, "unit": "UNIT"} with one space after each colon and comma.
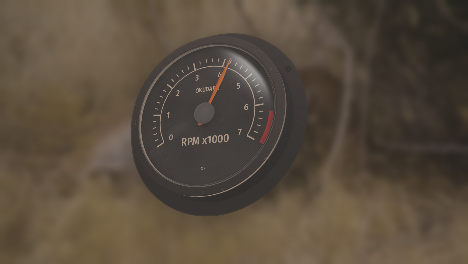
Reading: {"value": 4200, "unit": "rpm"}
